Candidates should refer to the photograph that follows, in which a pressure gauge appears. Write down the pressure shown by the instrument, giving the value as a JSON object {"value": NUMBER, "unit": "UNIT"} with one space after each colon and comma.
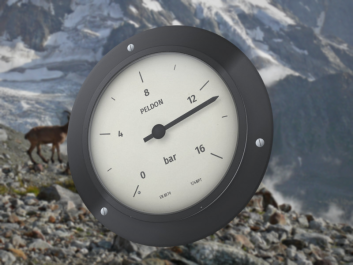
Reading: {"value": 13, "unit": "bar"}
